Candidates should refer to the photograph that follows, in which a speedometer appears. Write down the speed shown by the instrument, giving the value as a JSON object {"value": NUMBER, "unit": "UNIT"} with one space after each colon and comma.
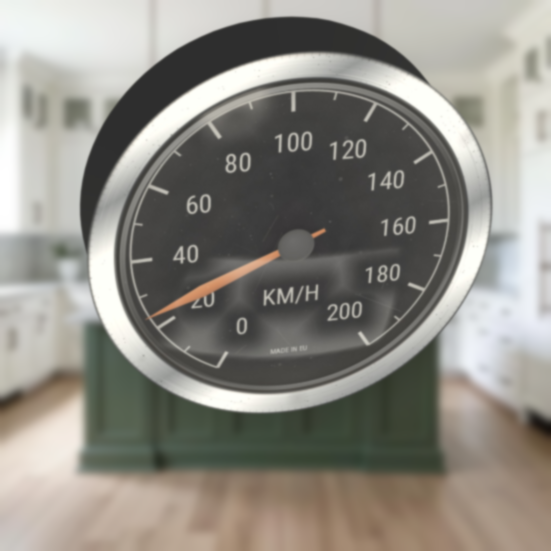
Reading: {"value": 25, "unit": "km/h"}
